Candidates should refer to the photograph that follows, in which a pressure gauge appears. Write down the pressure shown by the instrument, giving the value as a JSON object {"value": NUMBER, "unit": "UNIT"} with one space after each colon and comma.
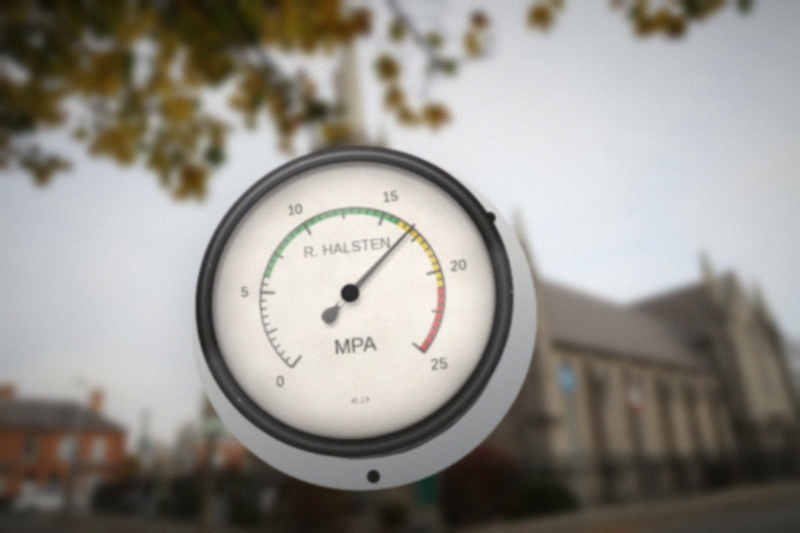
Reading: {"value": 17, "unit": "MPa"}
